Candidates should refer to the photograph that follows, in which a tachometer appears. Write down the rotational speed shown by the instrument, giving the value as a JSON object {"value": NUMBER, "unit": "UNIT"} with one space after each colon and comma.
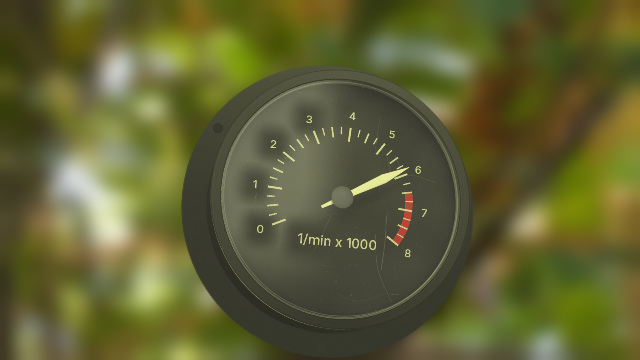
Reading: {"value": 5875, "unit": "rpm"}
